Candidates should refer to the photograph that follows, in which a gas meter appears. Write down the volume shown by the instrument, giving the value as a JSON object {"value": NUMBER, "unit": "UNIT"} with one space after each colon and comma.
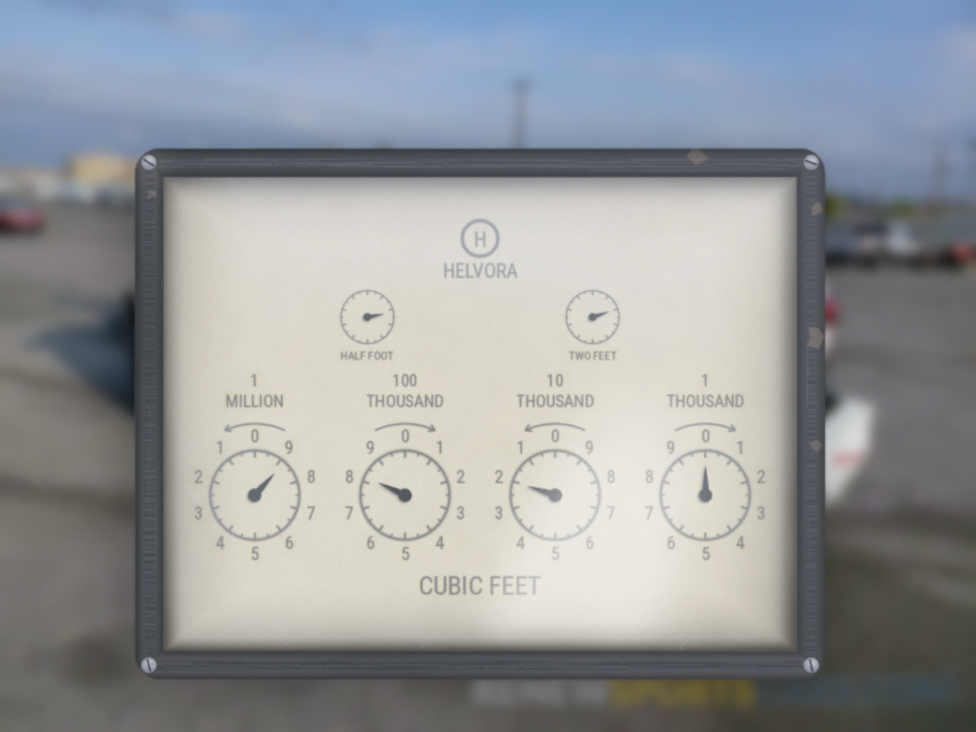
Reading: {"value": 882000, "unit": "ft³"}
